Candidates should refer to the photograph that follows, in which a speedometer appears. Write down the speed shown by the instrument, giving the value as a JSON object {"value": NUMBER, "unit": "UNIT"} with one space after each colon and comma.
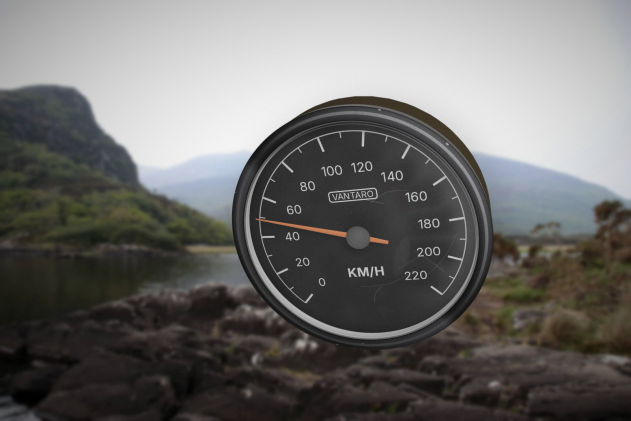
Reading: {"value": 50, "unit": "km/h"}
